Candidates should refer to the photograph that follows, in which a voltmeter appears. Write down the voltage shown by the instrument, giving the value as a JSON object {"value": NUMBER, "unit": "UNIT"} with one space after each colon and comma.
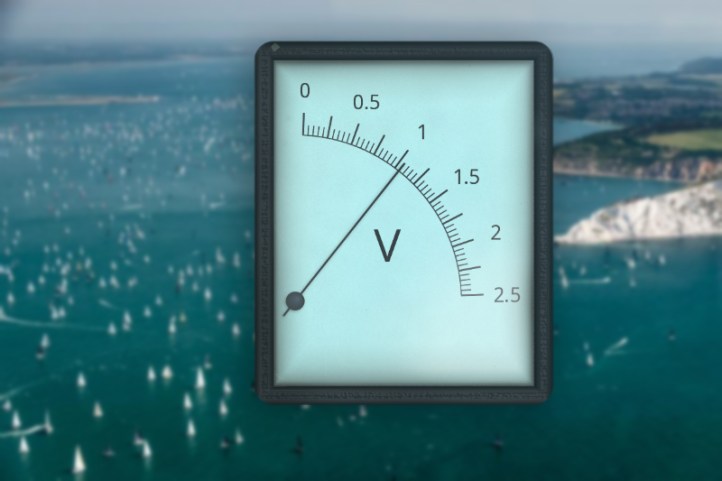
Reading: {"value": 1.05, "unit": "V"}
